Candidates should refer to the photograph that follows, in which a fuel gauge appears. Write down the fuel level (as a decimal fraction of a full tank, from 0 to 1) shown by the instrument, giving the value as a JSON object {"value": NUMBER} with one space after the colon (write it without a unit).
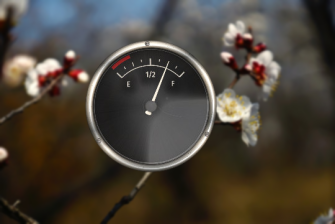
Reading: {"value": 0.75}
